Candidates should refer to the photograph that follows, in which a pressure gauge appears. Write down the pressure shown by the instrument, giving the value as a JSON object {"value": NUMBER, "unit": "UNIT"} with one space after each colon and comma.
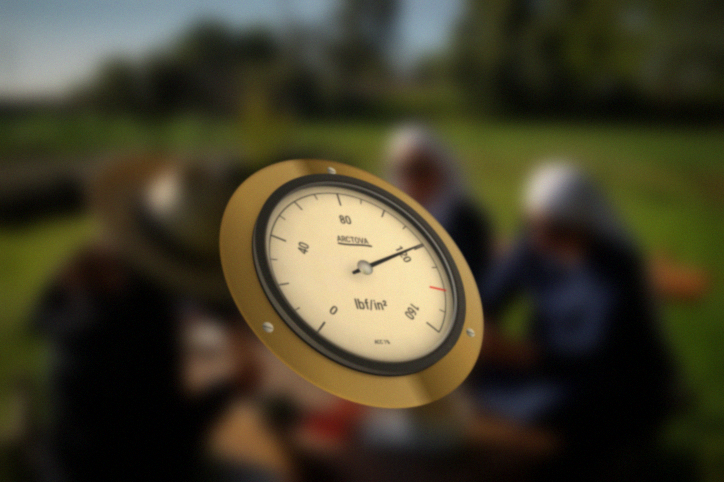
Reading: {"value": 120, "unit": "psi"}
